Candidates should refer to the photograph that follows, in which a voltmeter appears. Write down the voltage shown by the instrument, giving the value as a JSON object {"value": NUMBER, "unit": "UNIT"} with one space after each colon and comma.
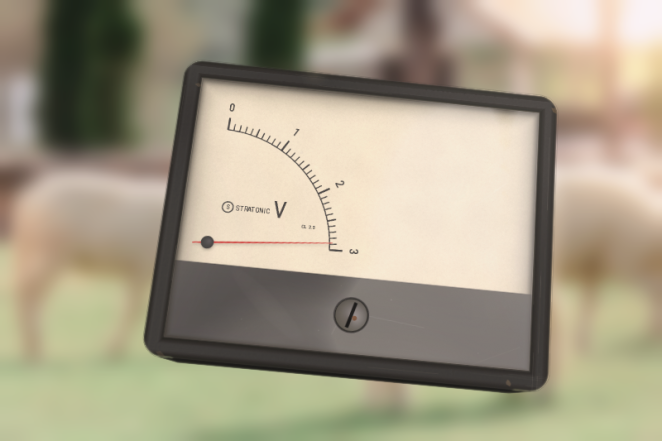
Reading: {"value": 2.9, "unit": "V"}
